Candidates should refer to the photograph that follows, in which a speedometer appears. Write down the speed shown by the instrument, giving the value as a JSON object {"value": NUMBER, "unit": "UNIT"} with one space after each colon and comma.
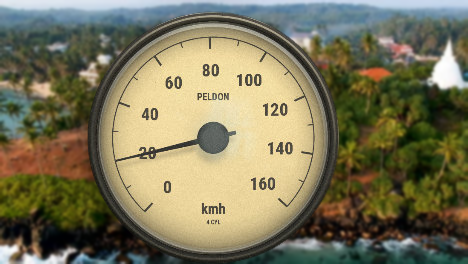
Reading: {"value": 20, "unit": "km/h"}
